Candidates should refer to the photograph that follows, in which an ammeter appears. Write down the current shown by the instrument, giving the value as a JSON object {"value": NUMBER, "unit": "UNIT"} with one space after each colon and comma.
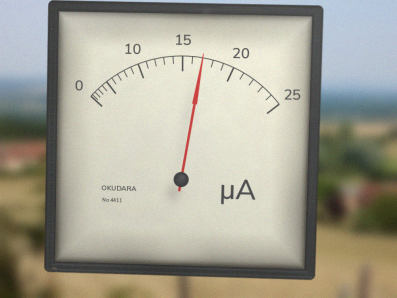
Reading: {"value": 17, "unit": "µA"}
